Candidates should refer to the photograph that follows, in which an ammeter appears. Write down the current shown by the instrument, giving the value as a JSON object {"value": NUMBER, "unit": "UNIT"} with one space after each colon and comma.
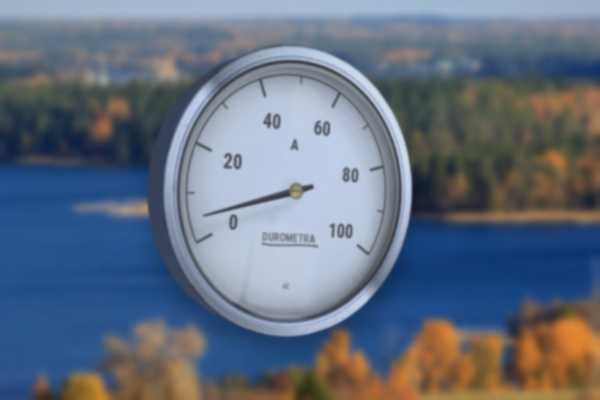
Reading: {"value": 5, "unit": "A"}
